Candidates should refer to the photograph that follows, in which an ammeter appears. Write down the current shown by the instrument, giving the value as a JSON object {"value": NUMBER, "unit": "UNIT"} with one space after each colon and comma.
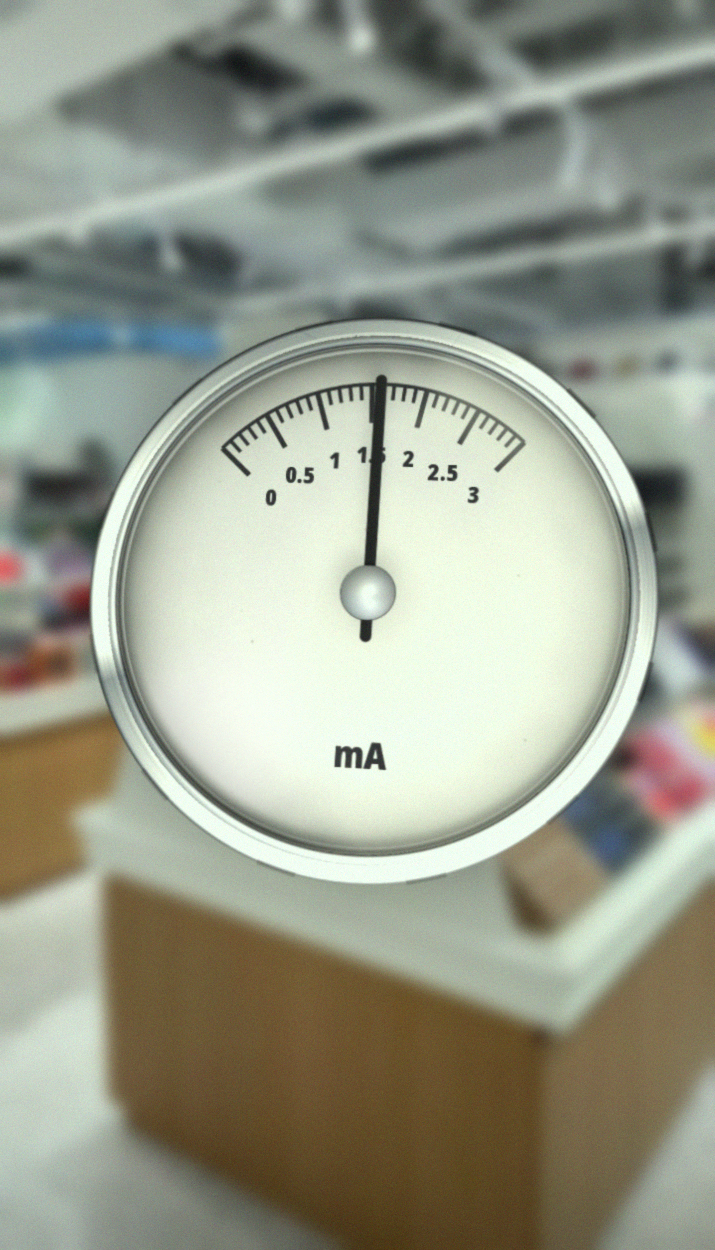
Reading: {"value": 1.6, "unit": "mA"}
